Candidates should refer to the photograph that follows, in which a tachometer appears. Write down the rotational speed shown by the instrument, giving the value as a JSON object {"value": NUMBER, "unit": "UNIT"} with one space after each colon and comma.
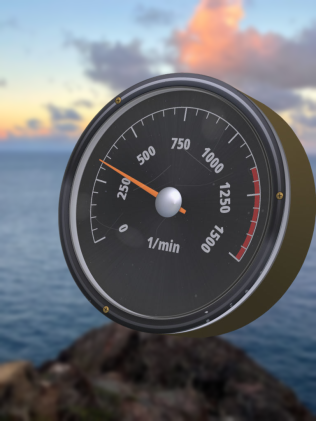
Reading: {"value": 325, "unit": "rpm"}
